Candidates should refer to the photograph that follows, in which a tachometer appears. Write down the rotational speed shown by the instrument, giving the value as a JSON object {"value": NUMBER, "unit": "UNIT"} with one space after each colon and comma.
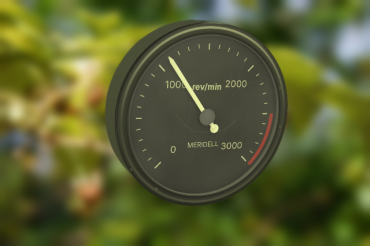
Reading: {"value": 1100, "unit": "rpm"}
